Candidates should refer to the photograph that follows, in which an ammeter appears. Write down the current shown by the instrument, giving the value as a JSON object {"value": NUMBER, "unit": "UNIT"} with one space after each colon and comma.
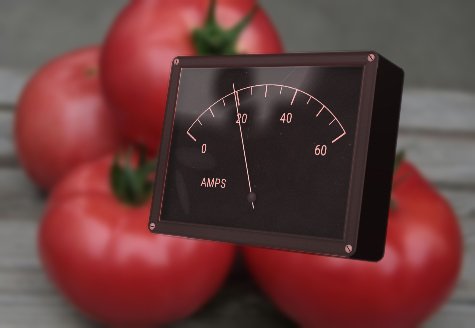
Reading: {"value": 20, "unit": "A"}
